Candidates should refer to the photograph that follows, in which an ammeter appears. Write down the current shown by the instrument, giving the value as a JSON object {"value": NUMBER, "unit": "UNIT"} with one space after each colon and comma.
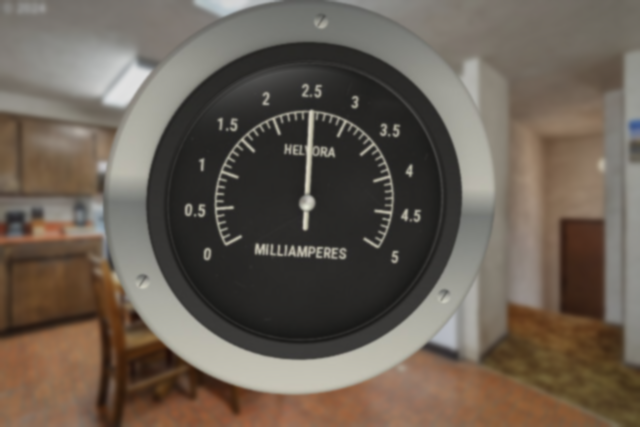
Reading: {"value": 2.5, "unit": "mA"}
